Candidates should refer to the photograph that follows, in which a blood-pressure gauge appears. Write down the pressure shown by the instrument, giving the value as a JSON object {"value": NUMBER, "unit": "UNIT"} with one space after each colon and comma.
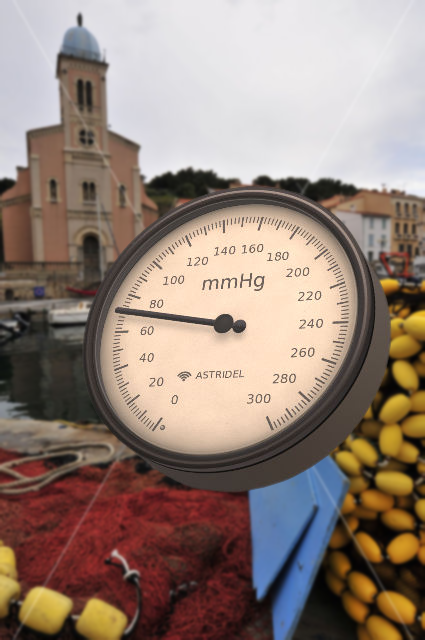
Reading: {"value": 70, "unit": "mmHg"}
